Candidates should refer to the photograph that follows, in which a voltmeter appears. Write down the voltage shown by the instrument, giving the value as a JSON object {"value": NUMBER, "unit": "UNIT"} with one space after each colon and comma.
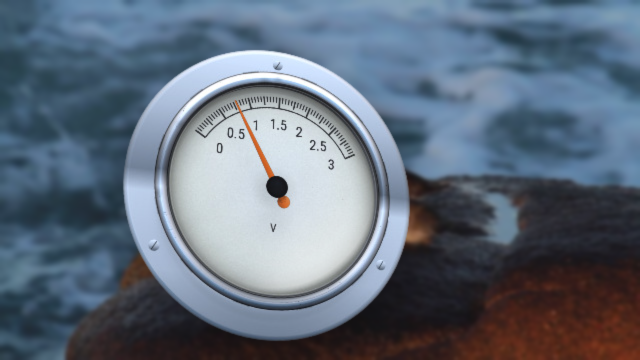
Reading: {"value": 0.75, "unit": "V"}
